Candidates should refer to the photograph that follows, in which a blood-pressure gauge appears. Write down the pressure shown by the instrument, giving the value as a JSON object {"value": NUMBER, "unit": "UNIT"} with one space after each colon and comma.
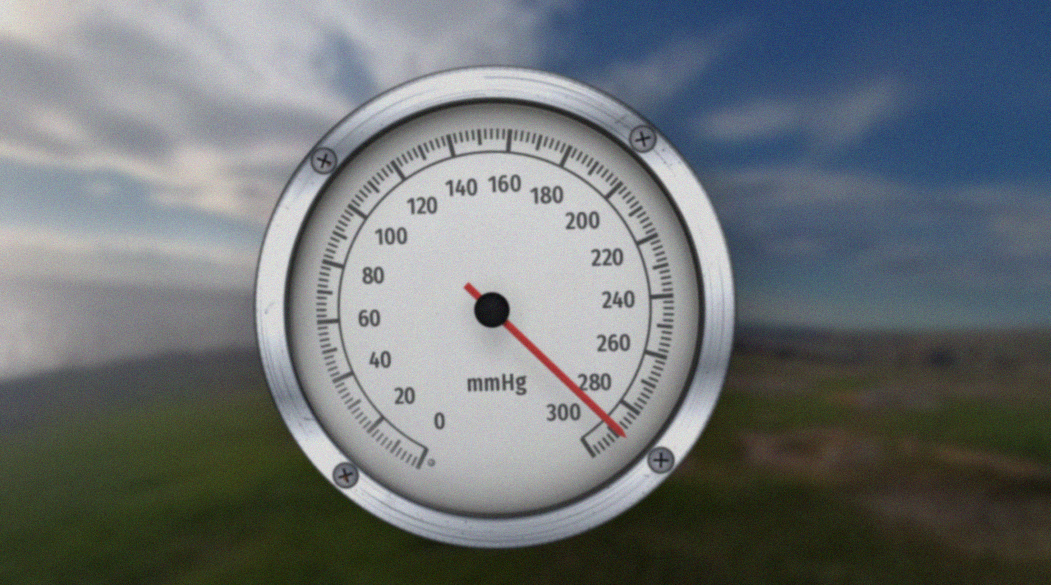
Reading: {"value": 288, "unit": "mmHg"}
